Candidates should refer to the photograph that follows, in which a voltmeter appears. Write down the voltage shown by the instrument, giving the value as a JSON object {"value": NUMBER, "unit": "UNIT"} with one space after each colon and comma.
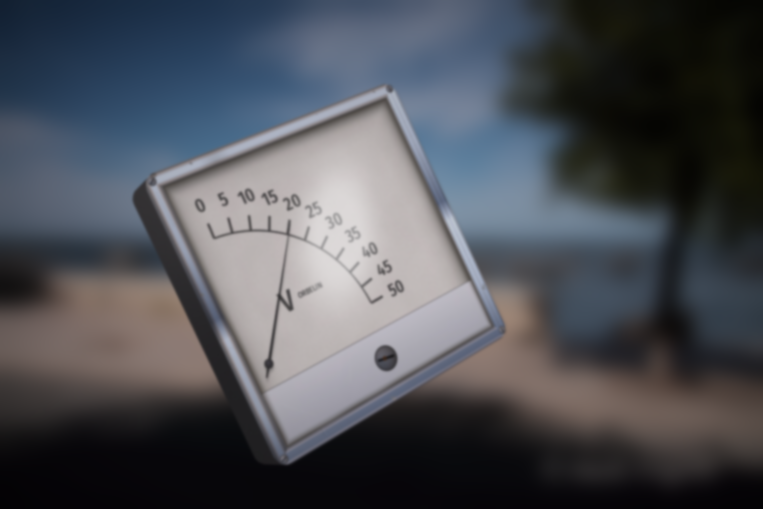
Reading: {"value": 20, "unit": "V"}
